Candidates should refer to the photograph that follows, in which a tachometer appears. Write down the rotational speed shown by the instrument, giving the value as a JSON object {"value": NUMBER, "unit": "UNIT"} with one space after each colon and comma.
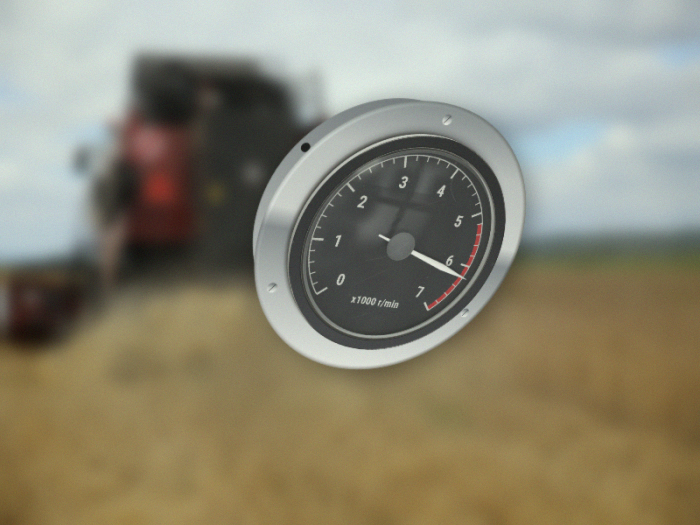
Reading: {"value": 6200, "unit": "rpm"}
